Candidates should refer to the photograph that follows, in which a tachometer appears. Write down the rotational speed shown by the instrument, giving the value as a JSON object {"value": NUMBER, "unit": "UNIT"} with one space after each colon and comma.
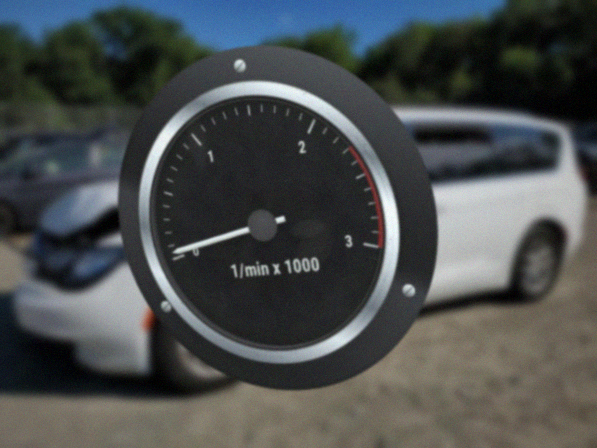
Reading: {"value": 50, "unit": "rpm"}
